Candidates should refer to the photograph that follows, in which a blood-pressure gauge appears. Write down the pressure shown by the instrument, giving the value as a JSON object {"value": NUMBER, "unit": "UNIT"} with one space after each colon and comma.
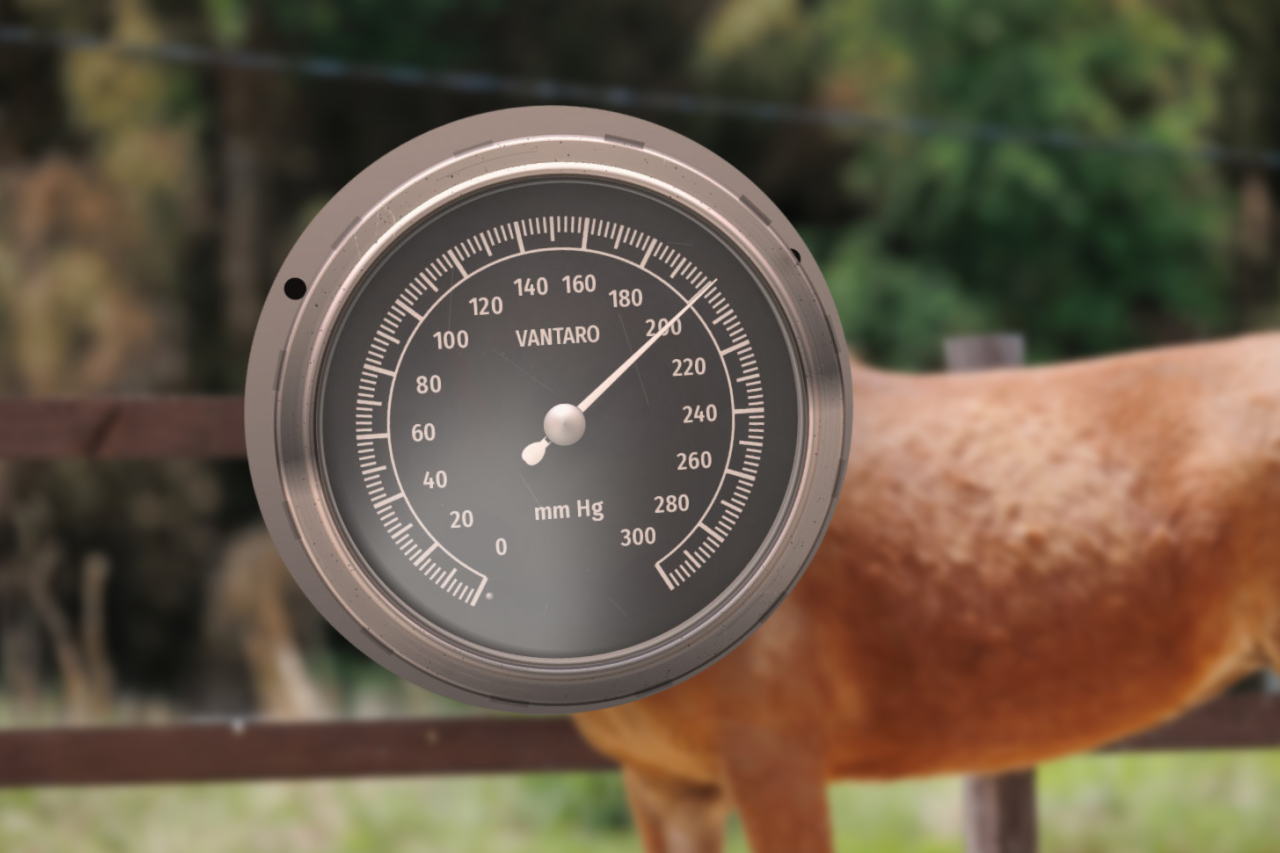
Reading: {"value": 200, "unit": "mmHg"}
